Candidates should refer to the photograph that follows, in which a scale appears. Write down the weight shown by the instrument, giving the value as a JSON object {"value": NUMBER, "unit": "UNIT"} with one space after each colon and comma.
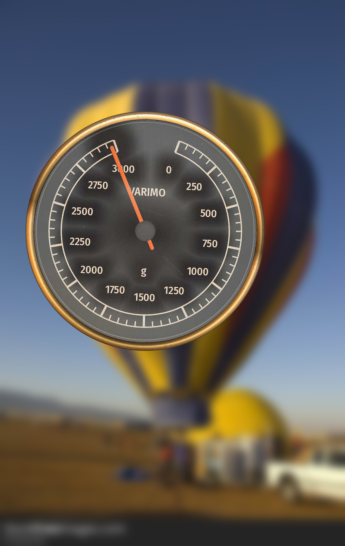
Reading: {"value": 2975, "unit": "g"}
